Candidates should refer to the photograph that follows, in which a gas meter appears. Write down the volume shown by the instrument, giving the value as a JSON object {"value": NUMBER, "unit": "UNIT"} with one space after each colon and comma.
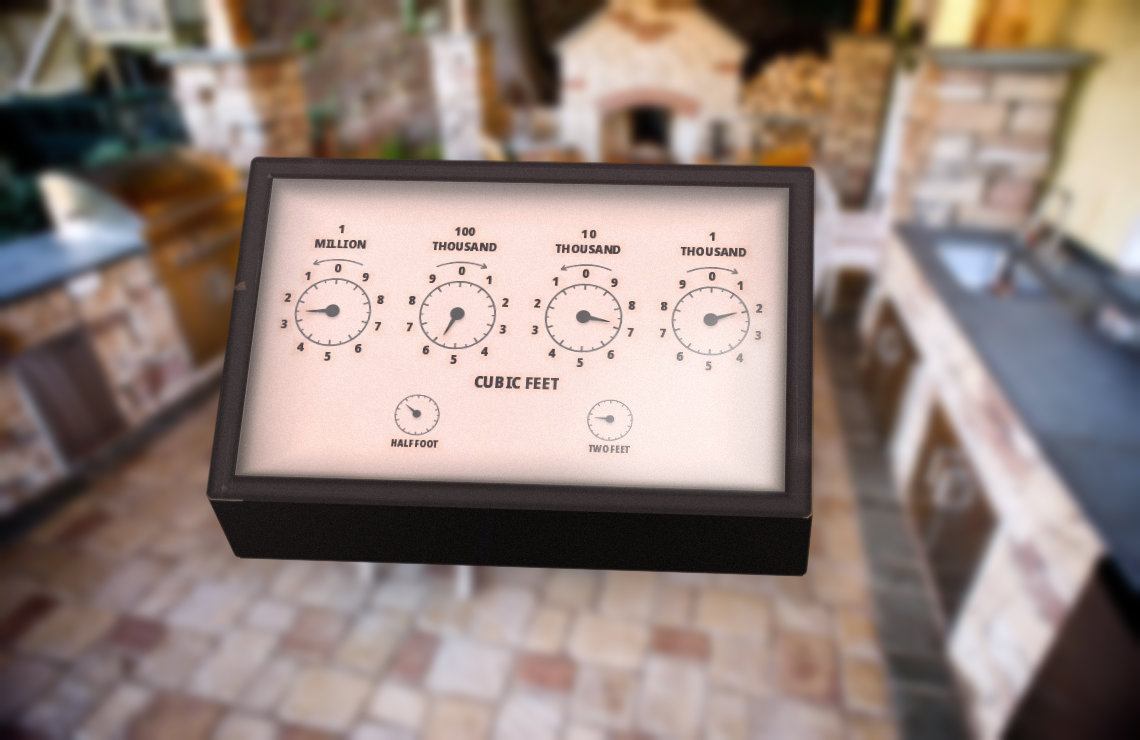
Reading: {"value": 257200, "unit": "ft³"}
